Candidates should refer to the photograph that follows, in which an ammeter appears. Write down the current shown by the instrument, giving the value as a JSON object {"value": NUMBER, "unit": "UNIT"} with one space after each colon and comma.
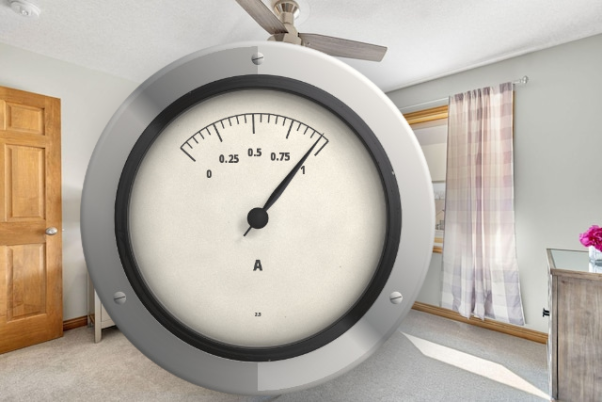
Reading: {"value": 0.95, "unit": "A"}
